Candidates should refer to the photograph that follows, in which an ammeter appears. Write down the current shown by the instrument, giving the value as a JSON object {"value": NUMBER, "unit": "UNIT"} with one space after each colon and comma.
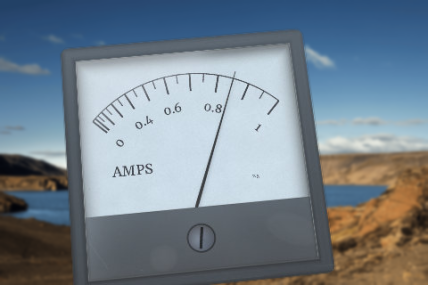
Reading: {"value": 0.85, "unit": "A"}
